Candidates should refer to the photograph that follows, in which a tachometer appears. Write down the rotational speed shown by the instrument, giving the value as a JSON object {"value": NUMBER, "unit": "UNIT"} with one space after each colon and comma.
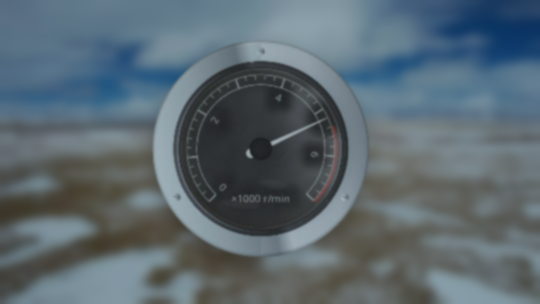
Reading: {"value": 5200, "unit": "rpm"}
